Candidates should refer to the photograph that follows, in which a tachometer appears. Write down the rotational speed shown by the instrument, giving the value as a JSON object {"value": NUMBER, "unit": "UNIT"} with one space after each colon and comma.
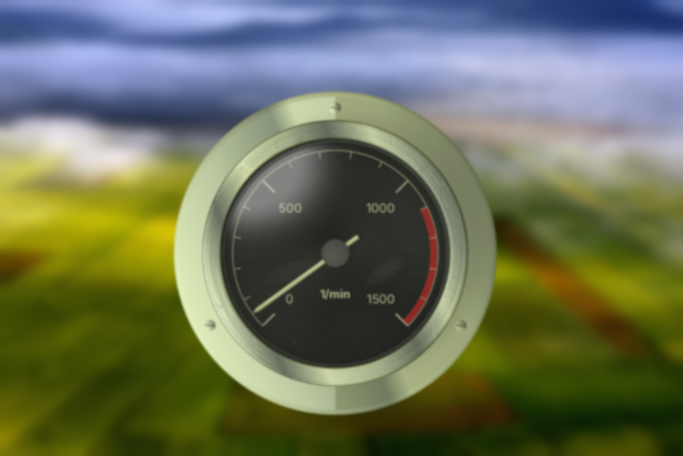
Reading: {"value": 50, "unit": "rpm"}
